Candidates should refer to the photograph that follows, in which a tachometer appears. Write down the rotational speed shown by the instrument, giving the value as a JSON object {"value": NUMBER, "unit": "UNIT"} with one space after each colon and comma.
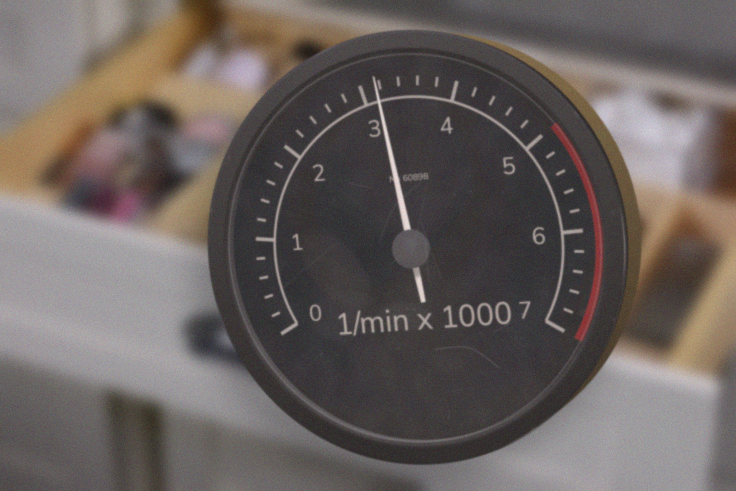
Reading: {"value": 3200, "unit": "rpm"}
